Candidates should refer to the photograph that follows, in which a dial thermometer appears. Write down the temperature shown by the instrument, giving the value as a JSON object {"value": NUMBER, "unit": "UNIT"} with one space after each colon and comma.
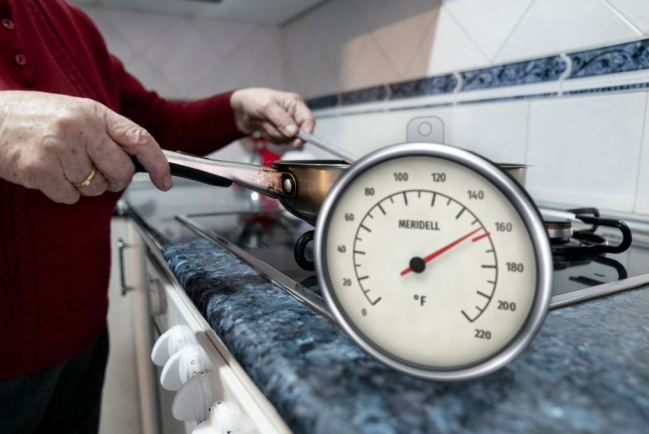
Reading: {"value": 155, "unit": "°F"}
